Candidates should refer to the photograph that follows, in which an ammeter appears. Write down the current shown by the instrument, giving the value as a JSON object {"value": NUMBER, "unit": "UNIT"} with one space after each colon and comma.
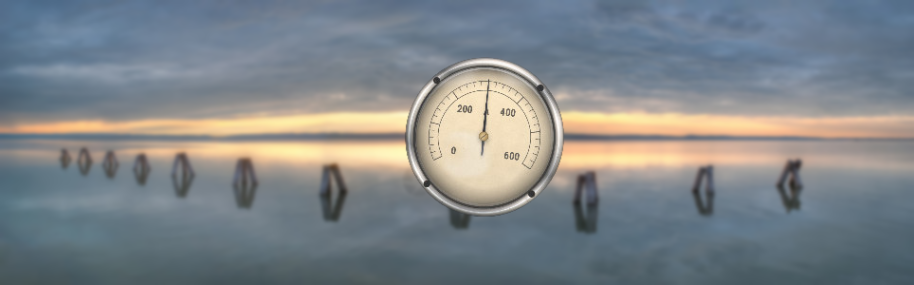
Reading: {"value": 300, "unit": "A"}
